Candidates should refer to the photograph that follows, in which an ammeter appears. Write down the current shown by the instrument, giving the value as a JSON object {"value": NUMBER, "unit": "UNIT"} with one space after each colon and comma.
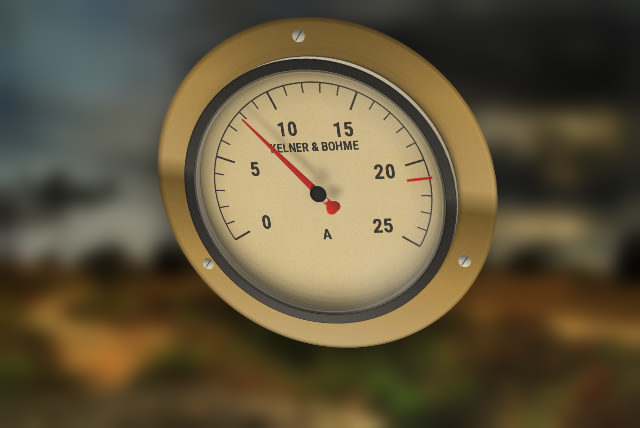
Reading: {"value": 8, "unit": "A"}
